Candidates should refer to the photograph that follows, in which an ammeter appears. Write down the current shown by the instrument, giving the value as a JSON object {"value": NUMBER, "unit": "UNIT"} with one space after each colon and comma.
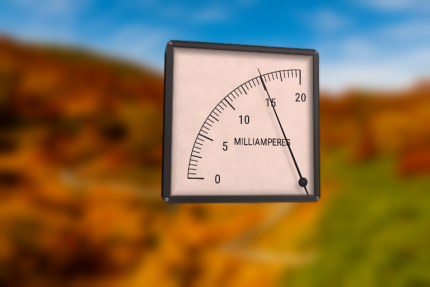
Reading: {"value": 15, "unit": "mA"}
